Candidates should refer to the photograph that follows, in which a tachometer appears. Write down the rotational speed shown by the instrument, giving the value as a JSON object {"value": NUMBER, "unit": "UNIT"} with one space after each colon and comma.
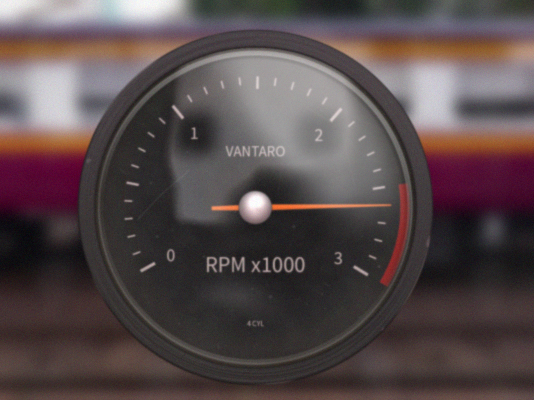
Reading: {"value": 2600, "unit": "rpm"}
